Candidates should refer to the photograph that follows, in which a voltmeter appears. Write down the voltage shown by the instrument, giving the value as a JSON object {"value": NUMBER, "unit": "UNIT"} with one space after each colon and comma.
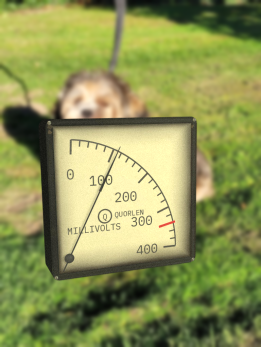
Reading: {"value": 110, "unit": "mV"}
